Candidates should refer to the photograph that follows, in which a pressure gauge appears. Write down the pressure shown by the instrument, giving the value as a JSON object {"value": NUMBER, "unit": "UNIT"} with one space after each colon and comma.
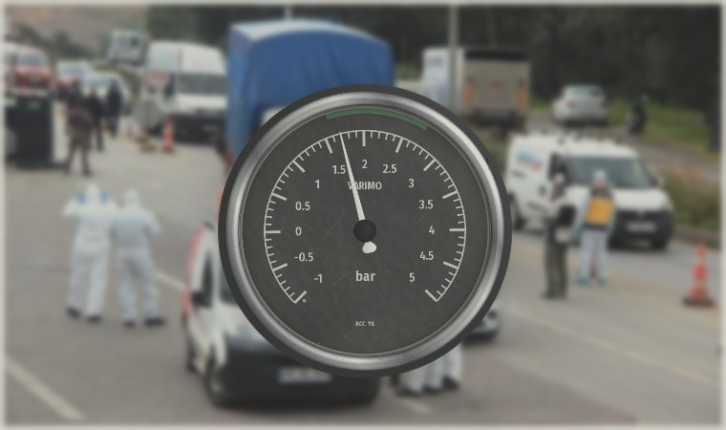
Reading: {"value": 1.7, "unit": "bar"}
